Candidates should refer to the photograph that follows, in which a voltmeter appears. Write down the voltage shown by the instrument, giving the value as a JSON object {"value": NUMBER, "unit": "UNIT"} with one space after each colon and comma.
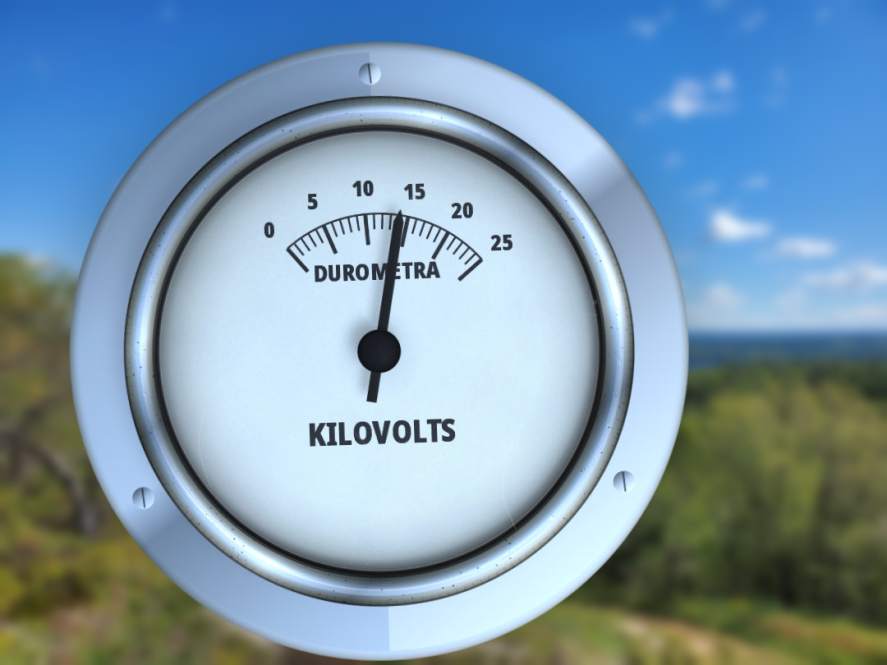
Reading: {"value": 14, "unit": "kV"}
